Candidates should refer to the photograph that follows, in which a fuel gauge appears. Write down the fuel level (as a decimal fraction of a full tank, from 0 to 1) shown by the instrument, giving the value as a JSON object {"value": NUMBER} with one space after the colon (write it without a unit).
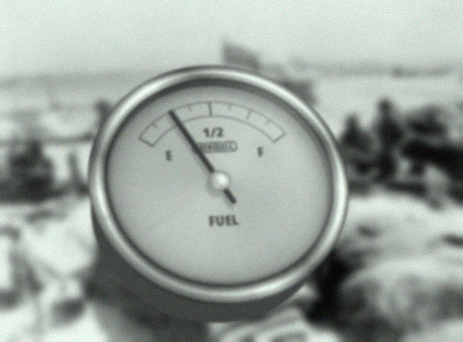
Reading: {"value": 0.25}
